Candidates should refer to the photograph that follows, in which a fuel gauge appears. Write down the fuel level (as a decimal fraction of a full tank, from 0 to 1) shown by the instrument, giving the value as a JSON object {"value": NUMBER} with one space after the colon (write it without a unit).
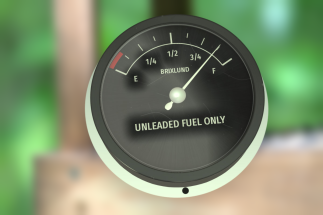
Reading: {"value": 0.875}
